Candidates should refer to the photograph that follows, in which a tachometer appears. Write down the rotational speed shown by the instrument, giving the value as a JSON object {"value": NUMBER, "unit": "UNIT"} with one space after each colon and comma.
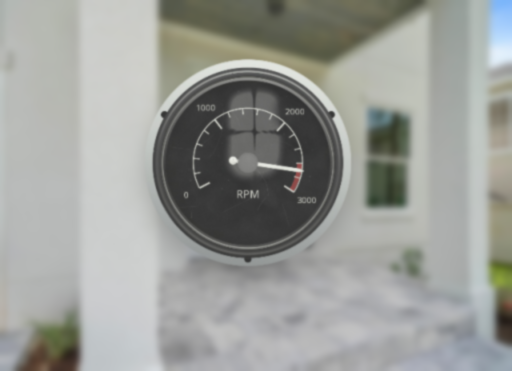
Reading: {"value": 2700, "unit": "rpm"}
